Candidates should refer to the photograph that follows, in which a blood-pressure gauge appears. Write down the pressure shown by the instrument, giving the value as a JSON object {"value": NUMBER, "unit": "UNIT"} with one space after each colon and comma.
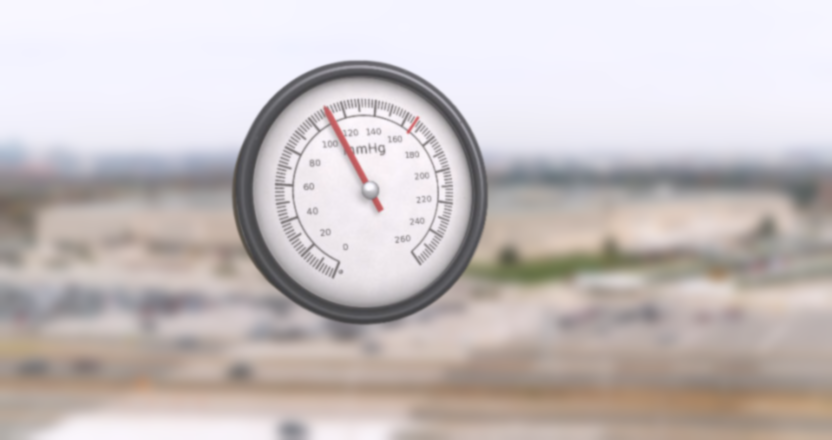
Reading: {"value": 110, "unit": "mmHg"}
